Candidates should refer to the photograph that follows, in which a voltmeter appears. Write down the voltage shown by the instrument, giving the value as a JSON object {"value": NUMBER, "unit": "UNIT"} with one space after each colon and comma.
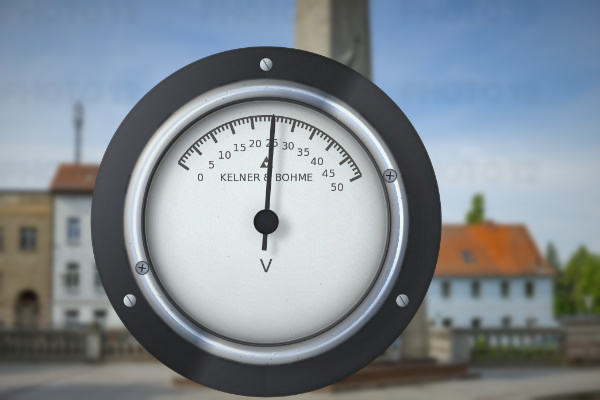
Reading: {"value": 25, "unit": "V"}
